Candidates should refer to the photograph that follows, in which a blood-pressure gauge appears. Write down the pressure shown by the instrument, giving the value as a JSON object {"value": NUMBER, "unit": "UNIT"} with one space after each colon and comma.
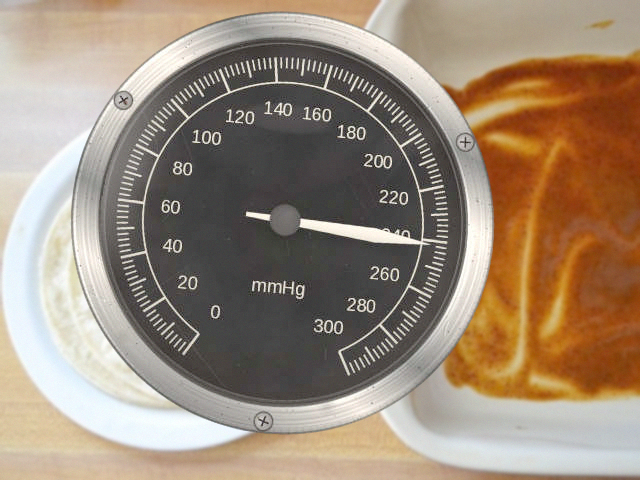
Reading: {"value": 242, "unit": "mmHg"}
